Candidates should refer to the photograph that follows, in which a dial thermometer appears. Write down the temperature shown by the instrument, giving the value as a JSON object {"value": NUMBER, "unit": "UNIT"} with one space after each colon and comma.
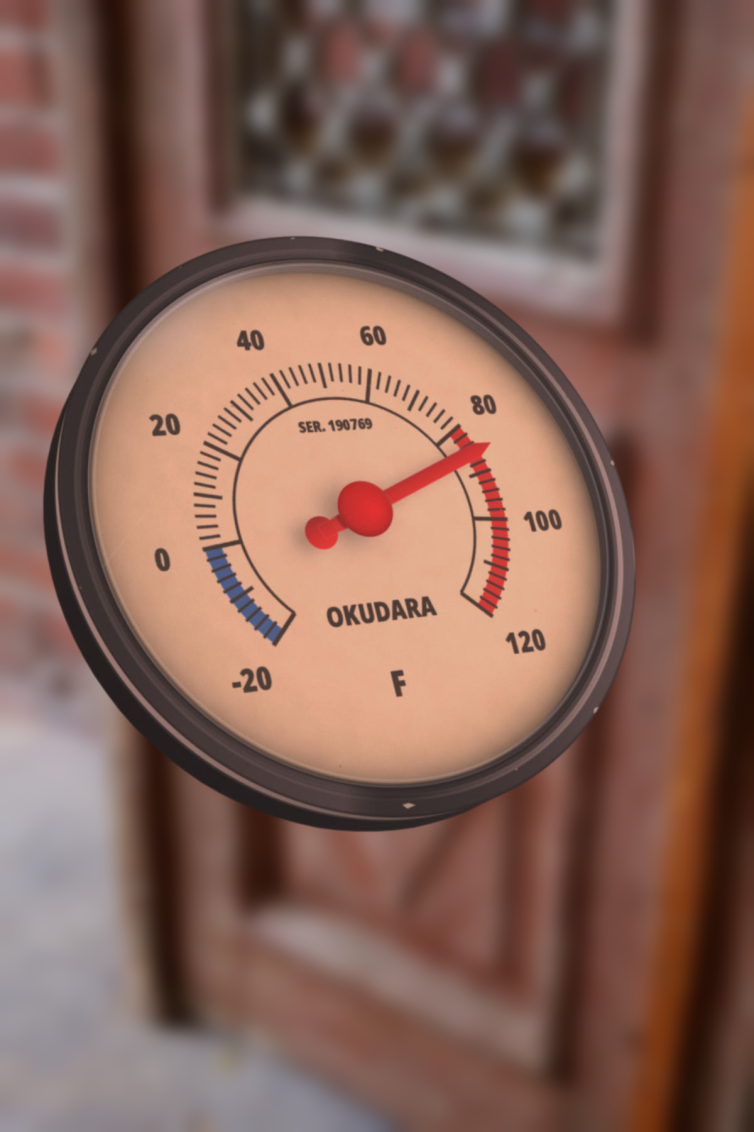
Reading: {"value": 86, "unit": "°F"}
